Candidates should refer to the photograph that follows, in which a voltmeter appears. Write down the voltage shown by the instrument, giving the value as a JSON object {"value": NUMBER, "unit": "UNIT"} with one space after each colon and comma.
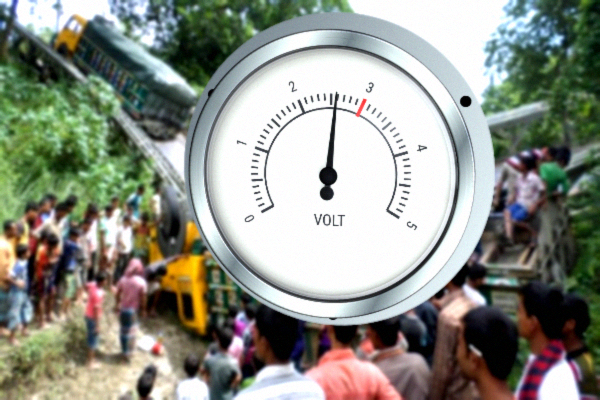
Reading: {"value": 2.6, "unit": "V"}
